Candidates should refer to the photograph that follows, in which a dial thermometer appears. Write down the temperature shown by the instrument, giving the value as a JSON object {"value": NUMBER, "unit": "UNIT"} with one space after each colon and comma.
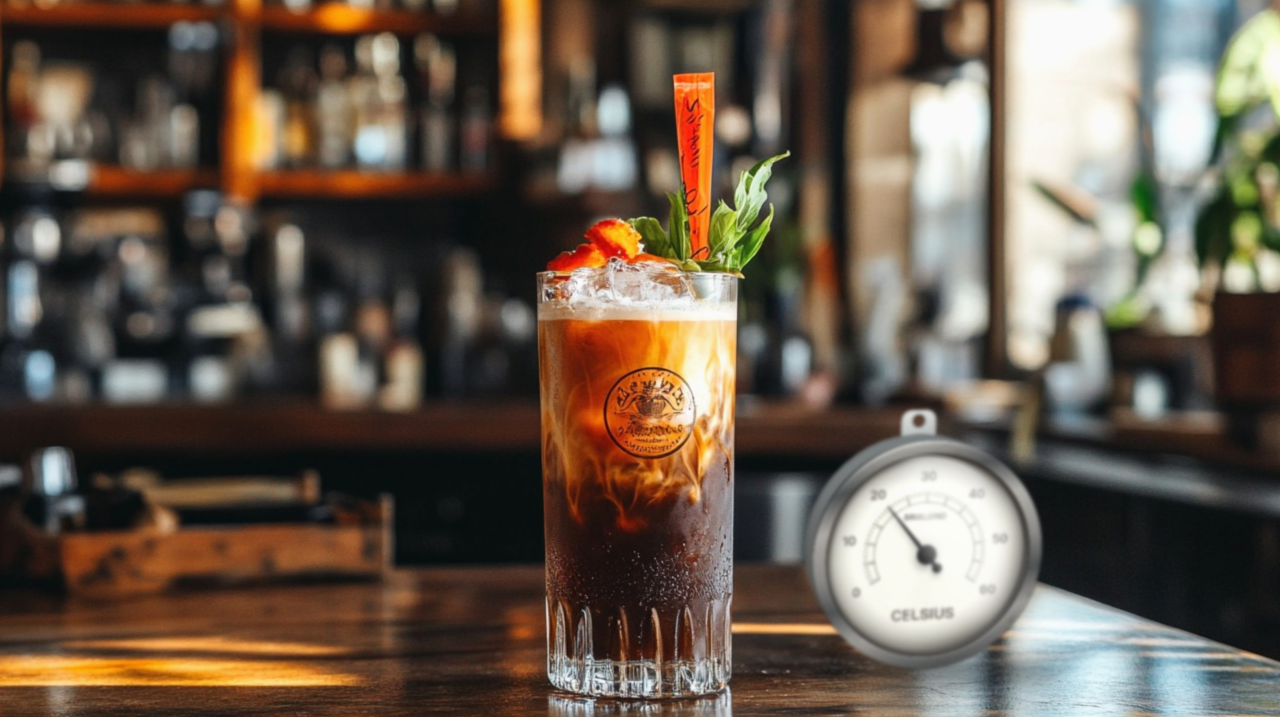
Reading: {"value": 20, "unit": "°C"}
